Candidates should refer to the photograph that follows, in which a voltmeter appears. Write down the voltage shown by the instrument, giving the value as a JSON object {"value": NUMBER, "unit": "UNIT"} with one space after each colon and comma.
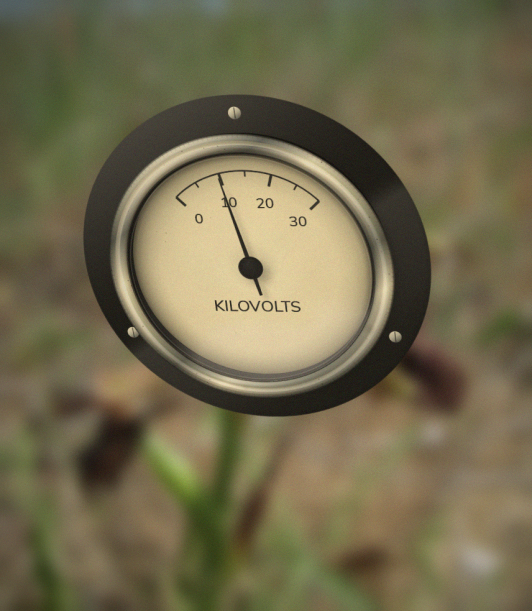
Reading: {"value": 10, "unit": "kV"}
